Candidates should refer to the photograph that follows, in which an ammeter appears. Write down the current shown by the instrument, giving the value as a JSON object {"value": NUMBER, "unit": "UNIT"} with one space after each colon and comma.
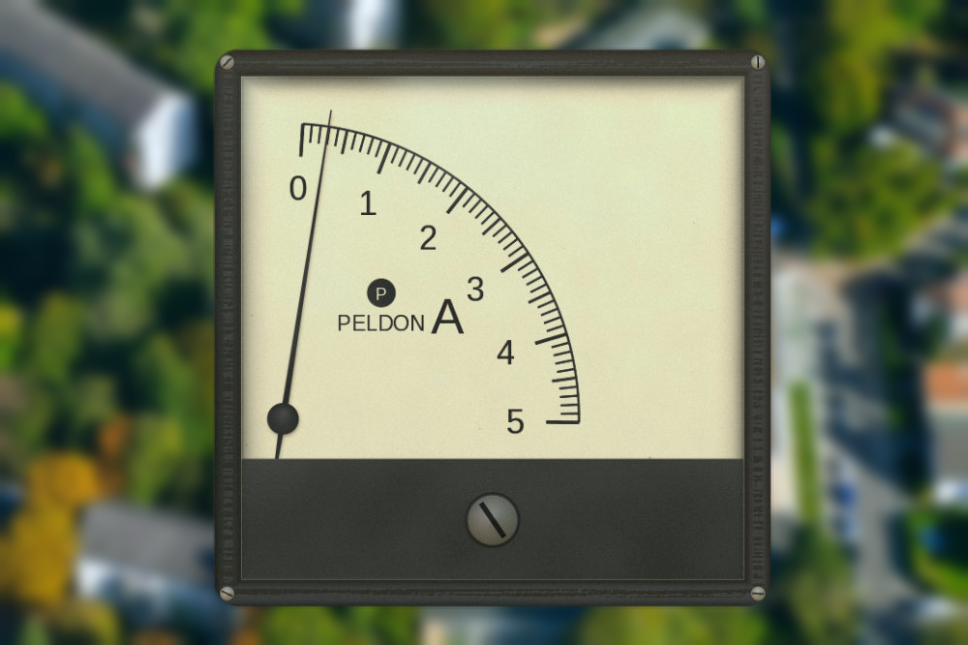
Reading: {"value": 0.3, "unit": "A"}
